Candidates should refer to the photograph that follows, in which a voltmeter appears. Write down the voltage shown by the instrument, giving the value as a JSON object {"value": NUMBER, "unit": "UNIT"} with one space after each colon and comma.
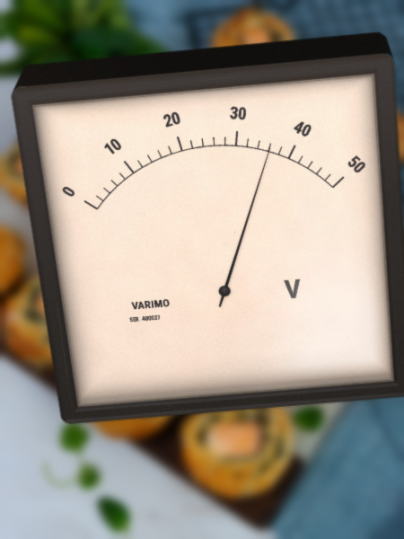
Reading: {"value": 36, "unit": "V"}
